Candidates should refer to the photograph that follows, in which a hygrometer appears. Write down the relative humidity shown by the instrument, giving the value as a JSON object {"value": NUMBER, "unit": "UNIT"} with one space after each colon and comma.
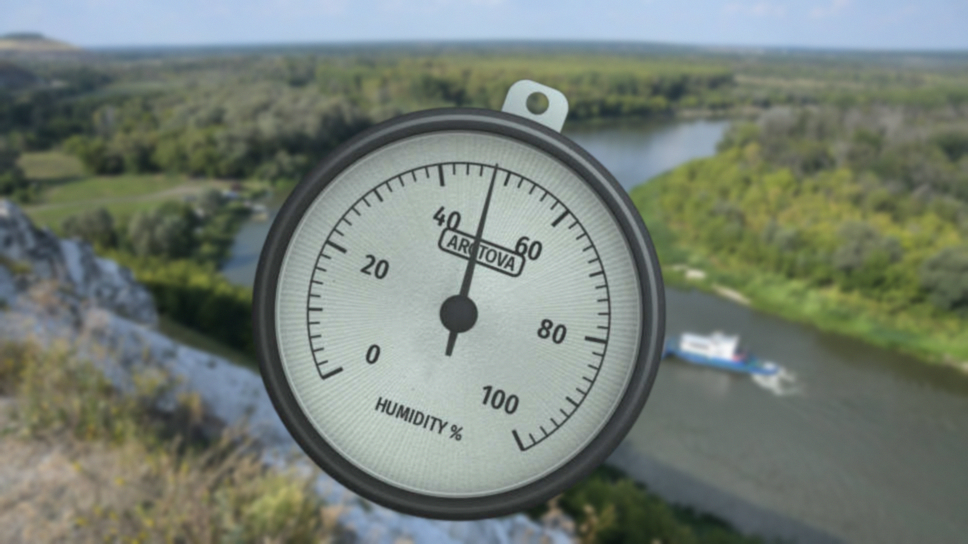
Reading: {"value": 48, "unit": "%"}
